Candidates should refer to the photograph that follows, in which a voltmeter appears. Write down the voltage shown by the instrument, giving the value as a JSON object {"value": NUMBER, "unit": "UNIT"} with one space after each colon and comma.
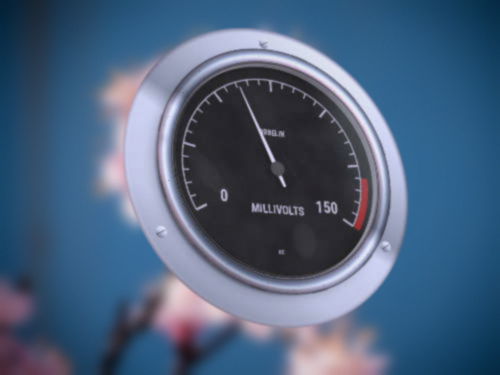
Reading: {"value": 60, "unit": "mV"}
